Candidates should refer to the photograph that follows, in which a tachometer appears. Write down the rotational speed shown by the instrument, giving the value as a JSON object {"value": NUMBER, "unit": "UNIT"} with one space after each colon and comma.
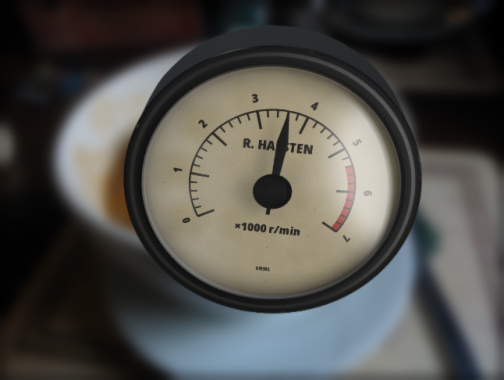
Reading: {"value": 3600, "unit": "rpm"}
